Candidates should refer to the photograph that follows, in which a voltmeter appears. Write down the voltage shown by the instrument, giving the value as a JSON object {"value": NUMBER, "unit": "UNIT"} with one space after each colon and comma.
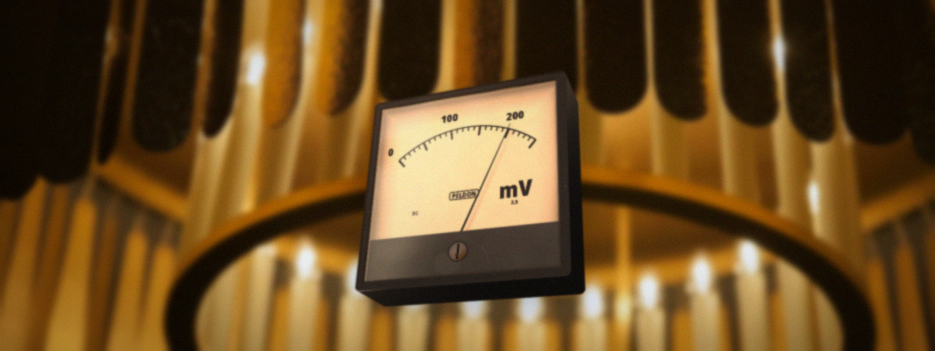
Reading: {"value": 200, "unit": "mV"}
